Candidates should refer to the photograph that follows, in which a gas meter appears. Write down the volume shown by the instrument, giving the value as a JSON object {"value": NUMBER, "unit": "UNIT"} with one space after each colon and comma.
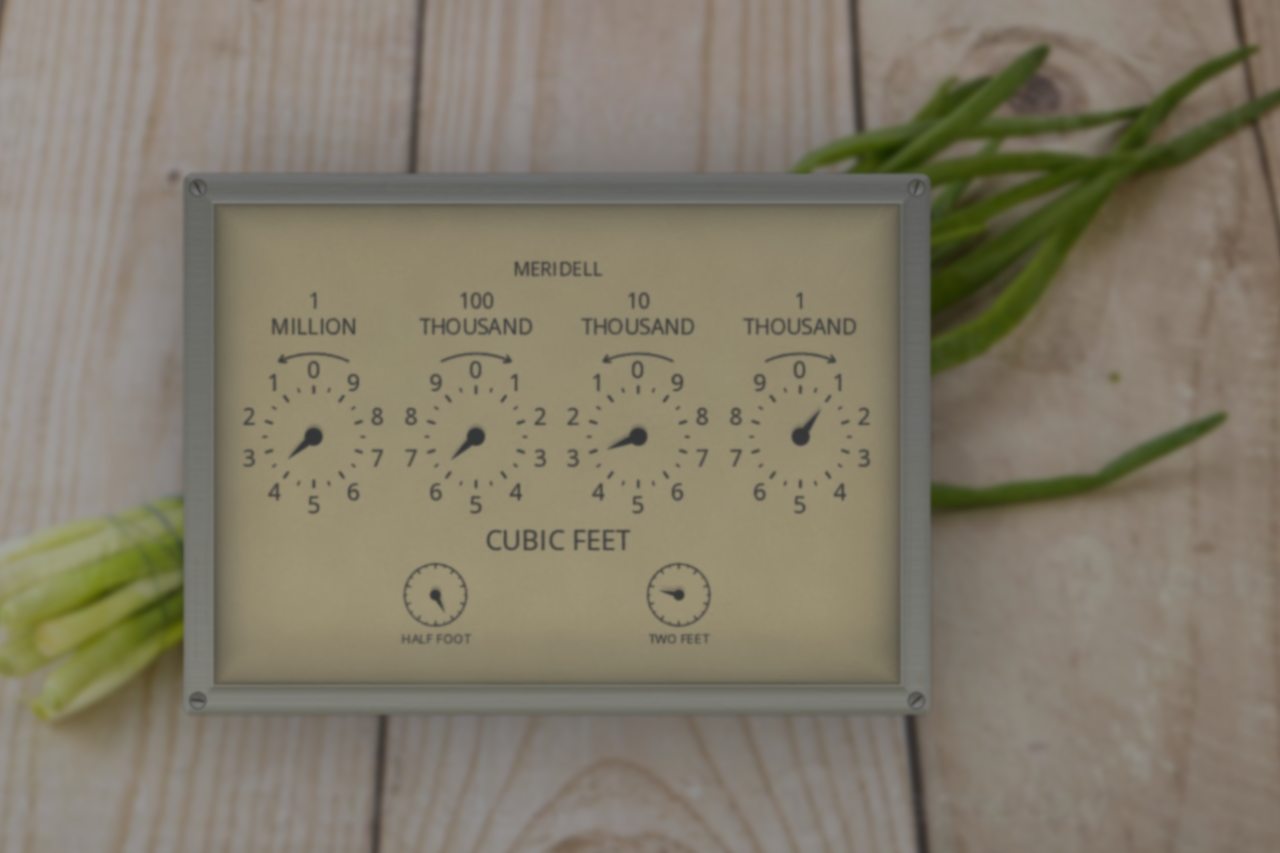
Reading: {"value": 363100, "unit": "ft³"}
